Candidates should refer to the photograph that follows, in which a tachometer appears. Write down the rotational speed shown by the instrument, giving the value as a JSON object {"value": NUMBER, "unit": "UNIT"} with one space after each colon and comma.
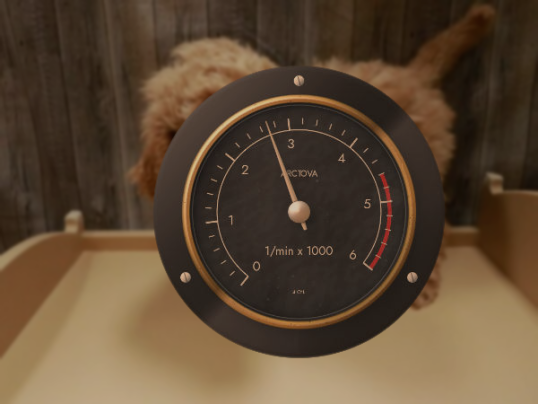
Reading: {"value": 2700, "unit": "rpm"}
